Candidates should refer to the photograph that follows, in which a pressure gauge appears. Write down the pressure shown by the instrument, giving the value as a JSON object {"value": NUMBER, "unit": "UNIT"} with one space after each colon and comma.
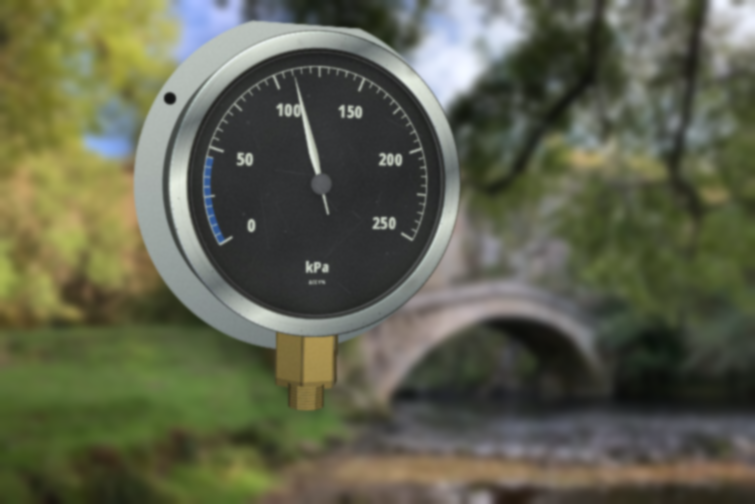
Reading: {"value": 110, "unit": "kPa"}
